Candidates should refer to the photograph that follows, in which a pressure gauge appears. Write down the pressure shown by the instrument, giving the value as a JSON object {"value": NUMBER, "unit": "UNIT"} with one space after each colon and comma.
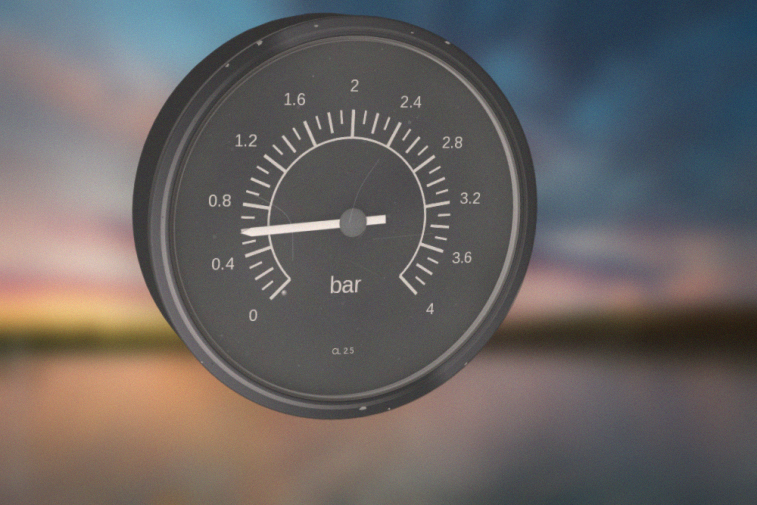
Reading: {"value": 0.6, "unit": "bar"}
